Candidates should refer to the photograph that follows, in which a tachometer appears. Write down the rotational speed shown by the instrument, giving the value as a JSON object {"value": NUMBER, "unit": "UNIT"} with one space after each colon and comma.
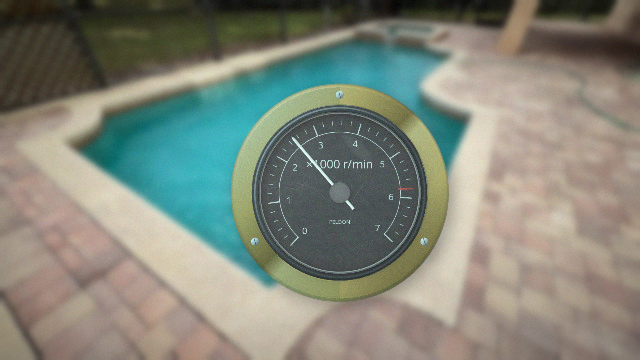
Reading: {"value": 2500, "unit": "rpm"}
